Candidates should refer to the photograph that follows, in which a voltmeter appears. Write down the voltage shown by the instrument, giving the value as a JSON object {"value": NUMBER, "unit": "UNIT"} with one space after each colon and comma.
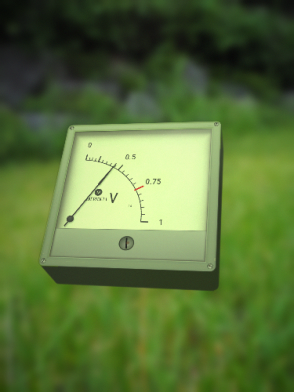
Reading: {"value": 0.45, "unit": "V"}
